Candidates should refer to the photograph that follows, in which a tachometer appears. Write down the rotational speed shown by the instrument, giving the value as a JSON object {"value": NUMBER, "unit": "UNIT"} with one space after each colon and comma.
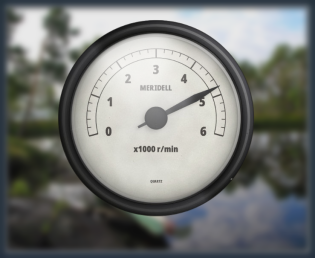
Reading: {"value": 4800, "unit": "rpm"}
